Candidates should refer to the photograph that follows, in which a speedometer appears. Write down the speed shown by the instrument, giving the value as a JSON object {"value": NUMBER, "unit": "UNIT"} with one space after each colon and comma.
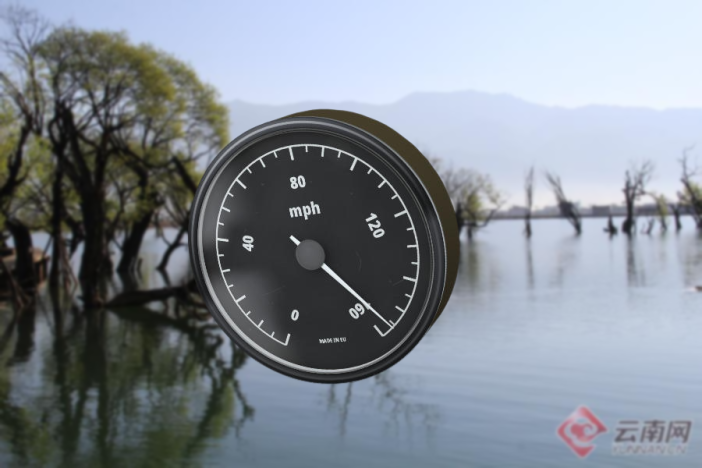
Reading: {"value": 155, "unit": "mph"}
